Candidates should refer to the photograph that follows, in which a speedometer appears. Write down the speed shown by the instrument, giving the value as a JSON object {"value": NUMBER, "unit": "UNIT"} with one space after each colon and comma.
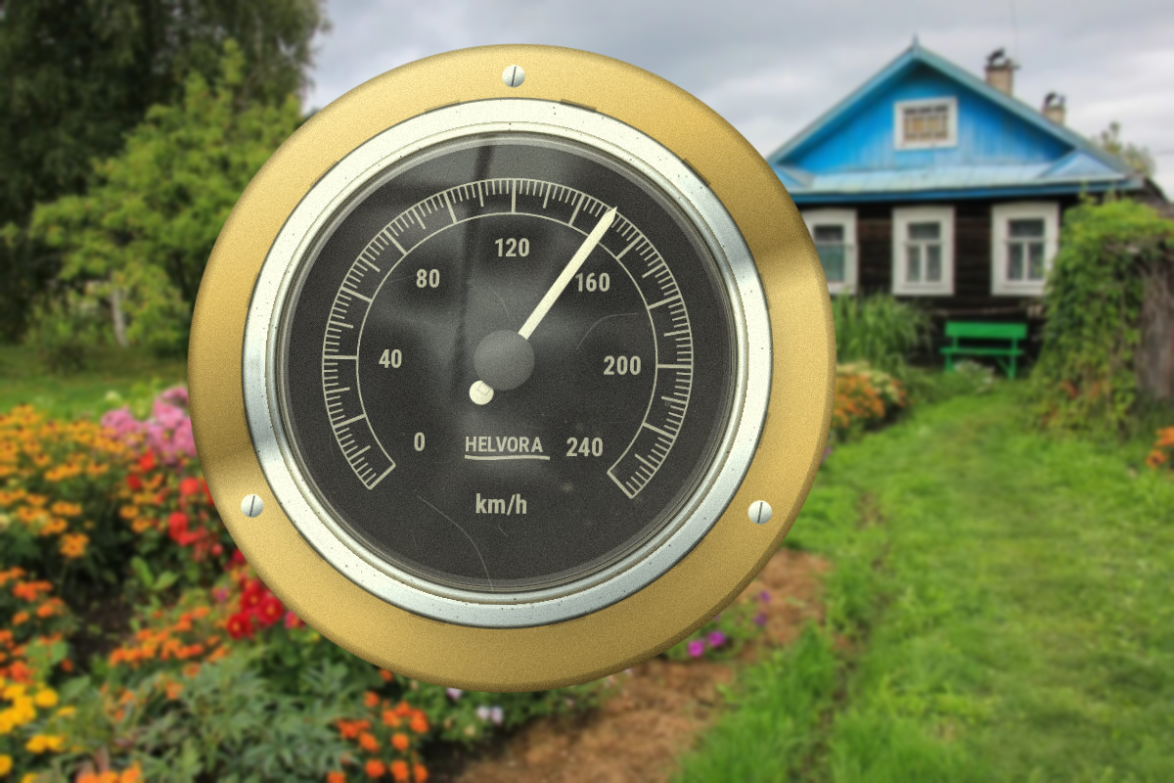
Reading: {"value": 150, "unit": "km/h"}
